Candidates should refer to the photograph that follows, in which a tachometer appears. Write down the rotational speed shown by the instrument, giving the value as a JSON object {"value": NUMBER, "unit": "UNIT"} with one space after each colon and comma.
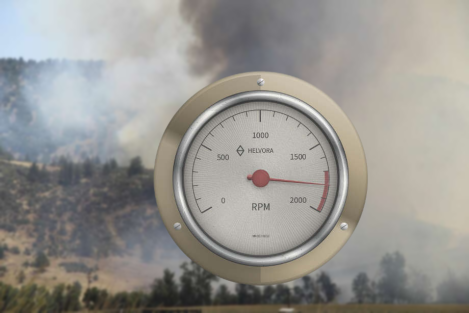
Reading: {"value": 1800, "unit": "rpm"}
